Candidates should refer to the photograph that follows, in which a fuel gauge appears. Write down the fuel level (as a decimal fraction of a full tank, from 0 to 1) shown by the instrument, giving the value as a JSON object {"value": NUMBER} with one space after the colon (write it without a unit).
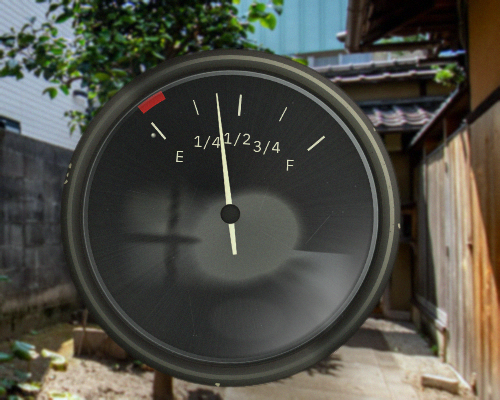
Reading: {"value": 0.375}
